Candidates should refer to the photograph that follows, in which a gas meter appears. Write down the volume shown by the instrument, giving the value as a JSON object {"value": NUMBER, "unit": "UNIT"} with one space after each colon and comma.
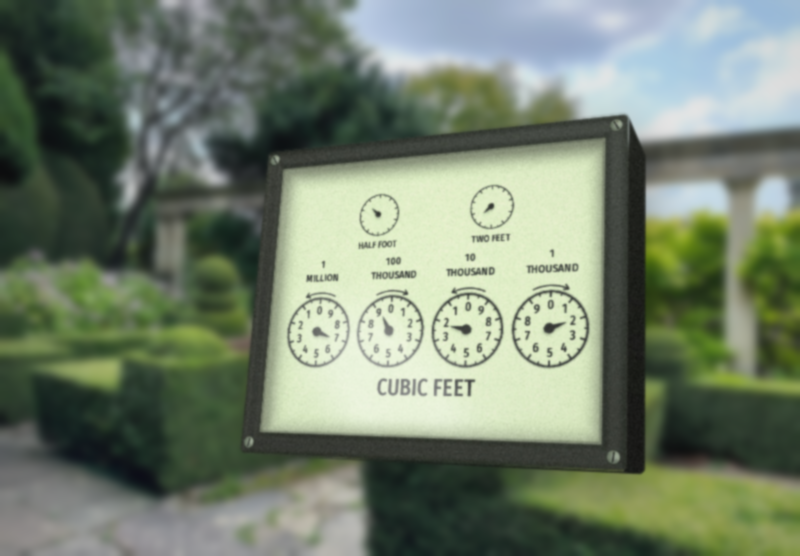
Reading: {"value": 692200, "unit": "ft³"}
